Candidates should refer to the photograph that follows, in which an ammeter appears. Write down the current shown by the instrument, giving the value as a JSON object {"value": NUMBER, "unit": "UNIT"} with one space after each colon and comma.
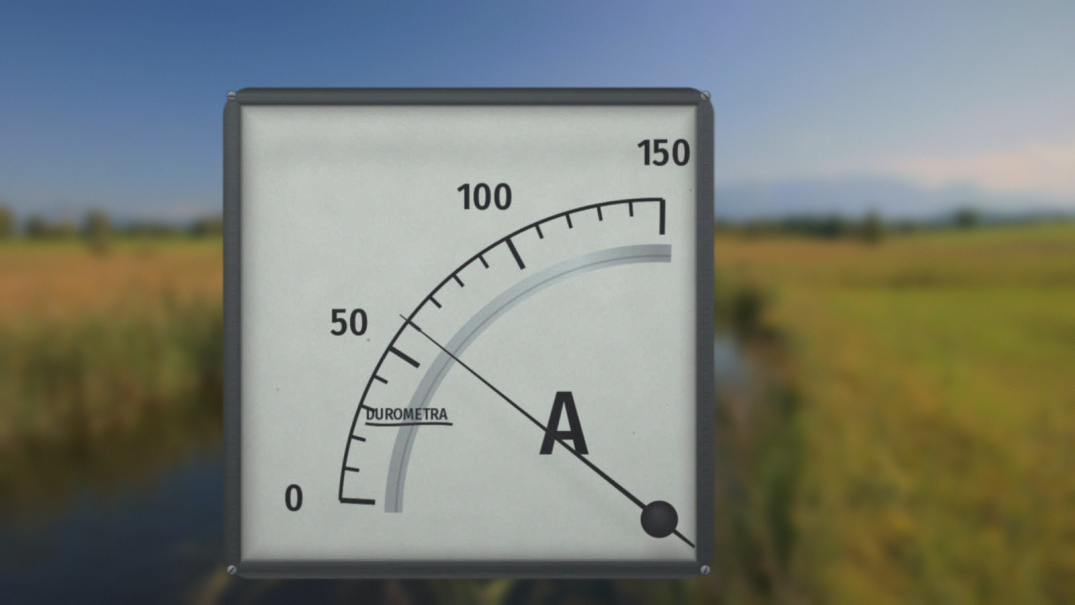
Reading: {"value": 60, "unit": "A"}
